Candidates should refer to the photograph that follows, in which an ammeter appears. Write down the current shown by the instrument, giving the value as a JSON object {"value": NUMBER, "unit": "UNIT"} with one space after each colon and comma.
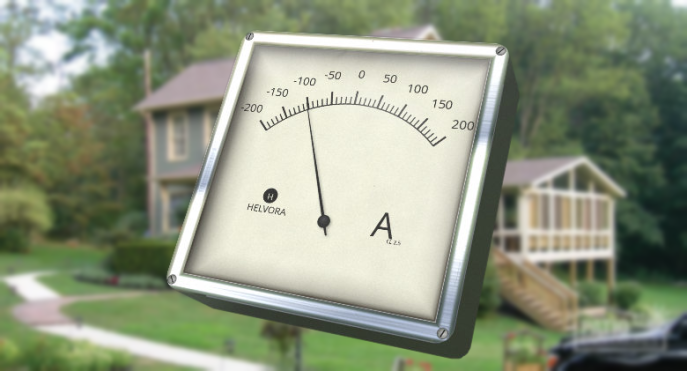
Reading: {"value": -100, "unit": "A"}
